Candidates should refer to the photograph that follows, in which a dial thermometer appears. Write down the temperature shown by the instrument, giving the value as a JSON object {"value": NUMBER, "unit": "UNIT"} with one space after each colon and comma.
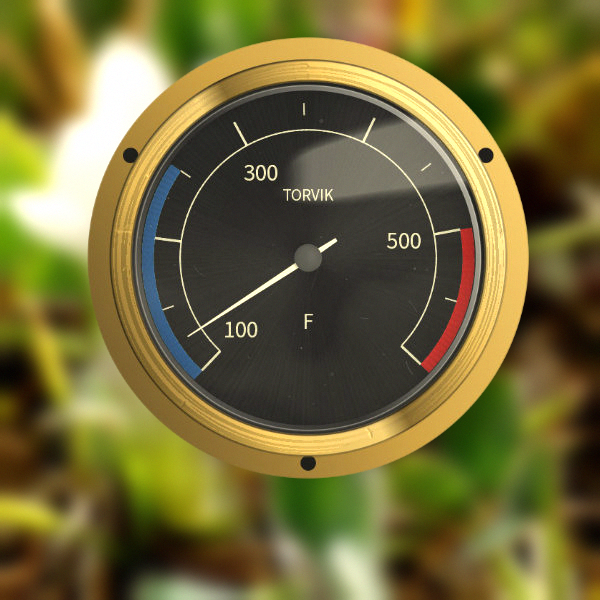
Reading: {"value": 125, "unit": "°F"}
